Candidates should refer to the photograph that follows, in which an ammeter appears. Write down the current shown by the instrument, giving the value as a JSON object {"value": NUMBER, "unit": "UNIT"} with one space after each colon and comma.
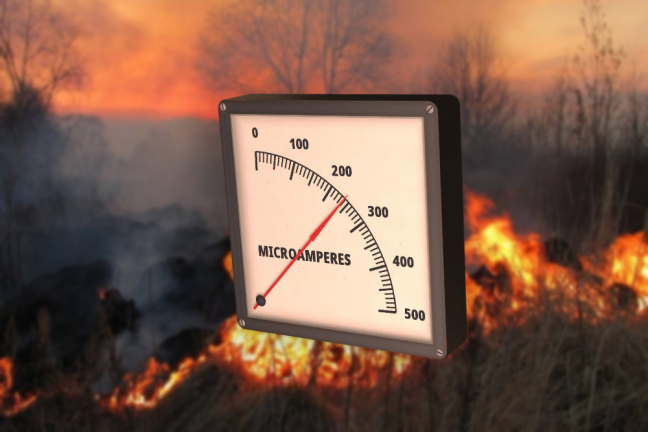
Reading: {"value": 240, "unit": "µA"}
